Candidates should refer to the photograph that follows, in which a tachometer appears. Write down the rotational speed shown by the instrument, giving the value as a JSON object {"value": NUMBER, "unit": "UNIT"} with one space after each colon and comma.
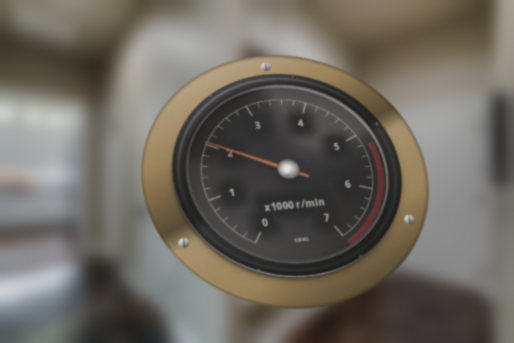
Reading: {"value": 2000, "unit": "rpm"}
